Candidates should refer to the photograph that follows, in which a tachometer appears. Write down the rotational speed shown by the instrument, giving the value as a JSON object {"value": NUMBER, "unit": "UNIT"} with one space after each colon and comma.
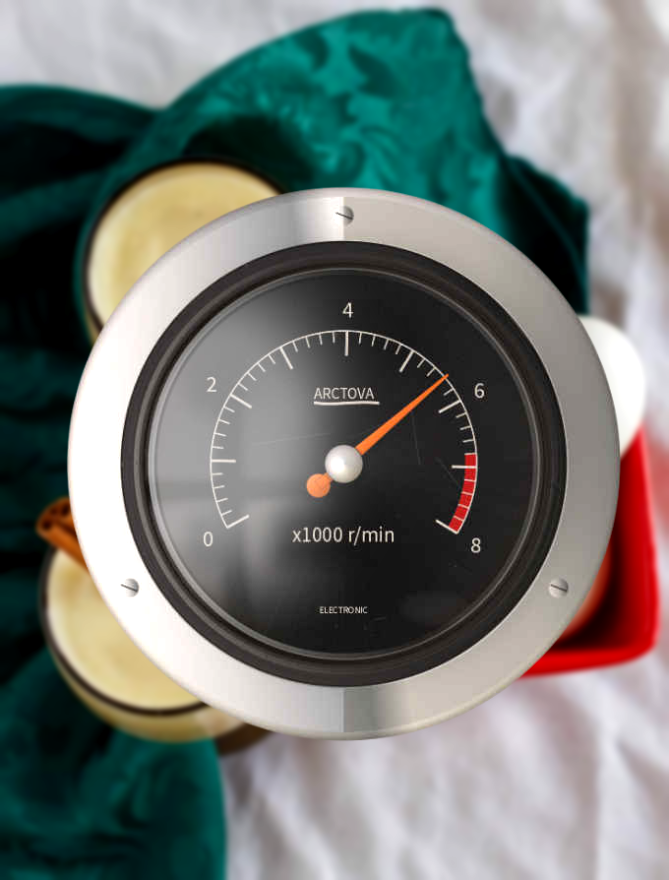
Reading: {"value": 5600, "unit": "rpm"}
